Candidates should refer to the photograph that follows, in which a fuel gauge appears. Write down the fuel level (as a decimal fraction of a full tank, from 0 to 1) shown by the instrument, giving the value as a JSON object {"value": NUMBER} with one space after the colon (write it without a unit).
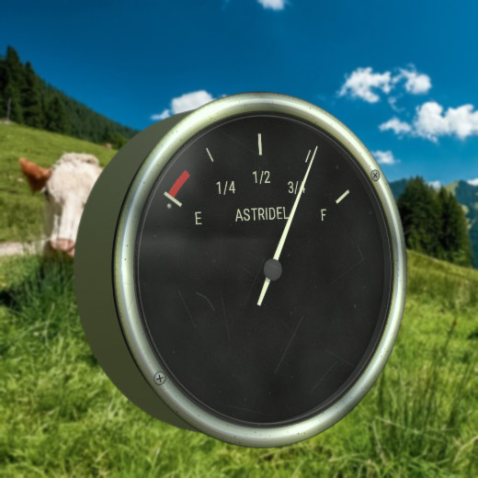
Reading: {"value": 0.75}
